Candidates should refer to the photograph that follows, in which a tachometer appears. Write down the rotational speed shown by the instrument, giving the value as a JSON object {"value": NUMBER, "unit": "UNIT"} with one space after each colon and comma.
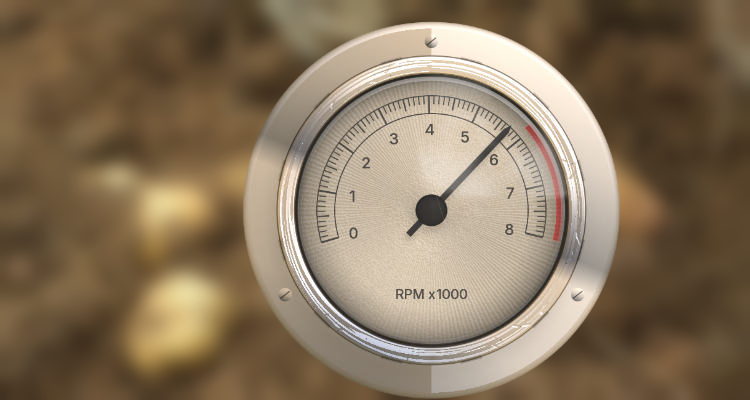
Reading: {"value": 5700, "unit": "rpm"}
